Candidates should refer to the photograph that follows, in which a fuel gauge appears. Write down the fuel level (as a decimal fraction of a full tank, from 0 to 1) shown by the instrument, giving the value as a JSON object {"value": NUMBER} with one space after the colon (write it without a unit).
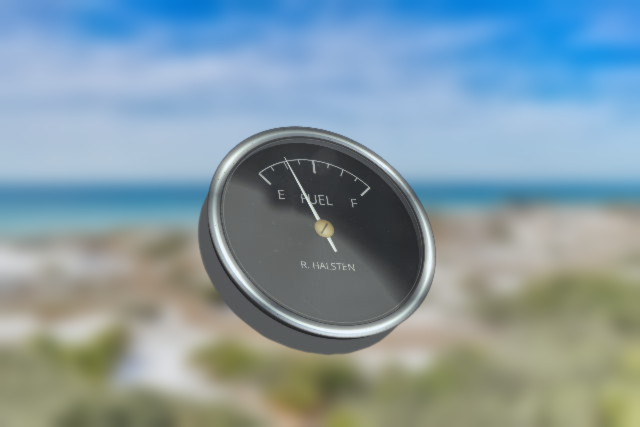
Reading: {"value": 0.25}
